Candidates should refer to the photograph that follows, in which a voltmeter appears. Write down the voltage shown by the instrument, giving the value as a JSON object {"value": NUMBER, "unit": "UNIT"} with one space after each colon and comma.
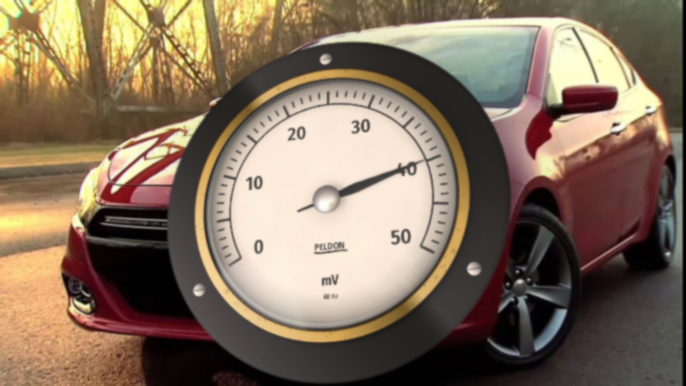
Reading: {"value": 40, "unit": "mV"}
